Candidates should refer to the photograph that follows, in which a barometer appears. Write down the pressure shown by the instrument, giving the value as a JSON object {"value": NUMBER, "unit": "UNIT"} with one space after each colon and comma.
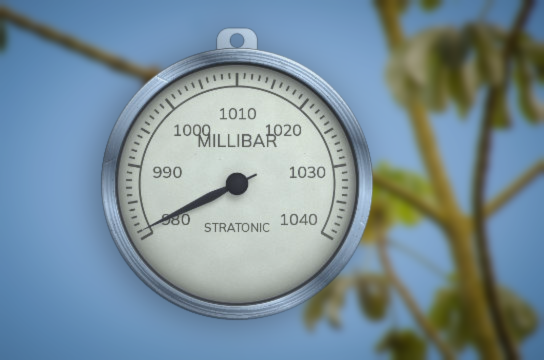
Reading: {"value": 981, "unit": "mbar"}
